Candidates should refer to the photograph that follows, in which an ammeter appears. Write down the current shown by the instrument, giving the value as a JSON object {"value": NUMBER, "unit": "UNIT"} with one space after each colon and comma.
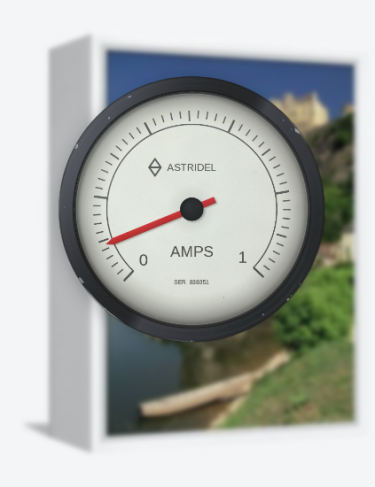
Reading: {"value": 0.09, "unit": "A"}
